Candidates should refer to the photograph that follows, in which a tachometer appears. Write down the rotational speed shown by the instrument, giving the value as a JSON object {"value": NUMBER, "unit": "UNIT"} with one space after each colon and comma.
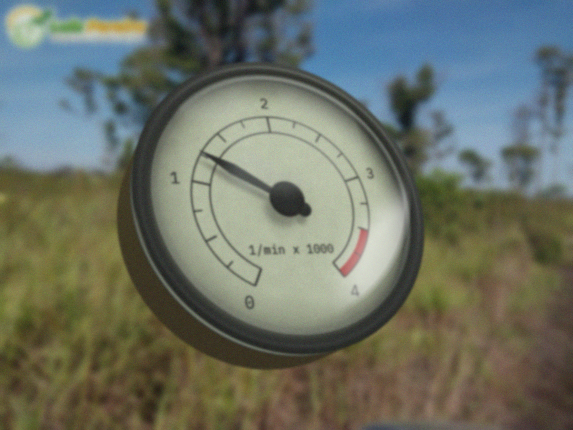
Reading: {"value": 1250, "unit": "rpm"}
